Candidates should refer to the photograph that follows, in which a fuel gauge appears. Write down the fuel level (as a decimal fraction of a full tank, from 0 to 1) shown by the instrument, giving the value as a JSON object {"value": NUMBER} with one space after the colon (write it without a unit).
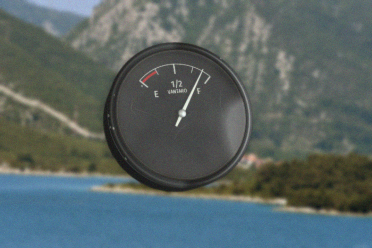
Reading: {"value": 0.875}
